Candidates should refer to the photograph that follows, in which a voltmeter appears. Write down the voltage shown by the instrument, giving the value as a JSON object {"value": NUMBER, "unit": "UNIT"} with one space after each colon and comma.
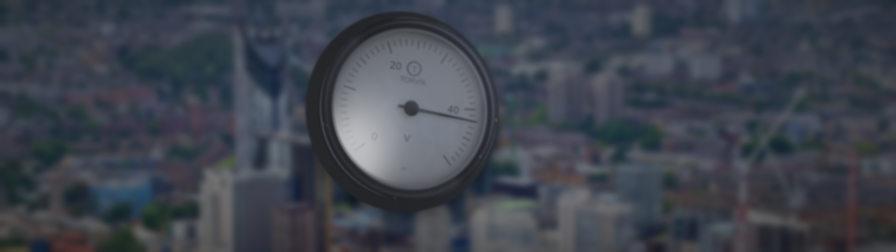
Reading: {"value": 42, "unit": "V"}
